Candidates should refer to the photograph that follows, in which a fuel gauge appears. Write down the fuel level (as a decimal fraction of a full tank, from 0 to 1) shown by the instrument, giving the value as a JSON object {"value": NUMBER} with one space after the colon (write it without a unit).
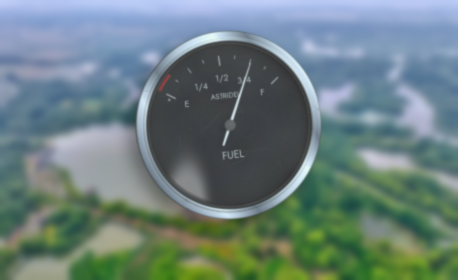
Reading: {"value": 0.75}
